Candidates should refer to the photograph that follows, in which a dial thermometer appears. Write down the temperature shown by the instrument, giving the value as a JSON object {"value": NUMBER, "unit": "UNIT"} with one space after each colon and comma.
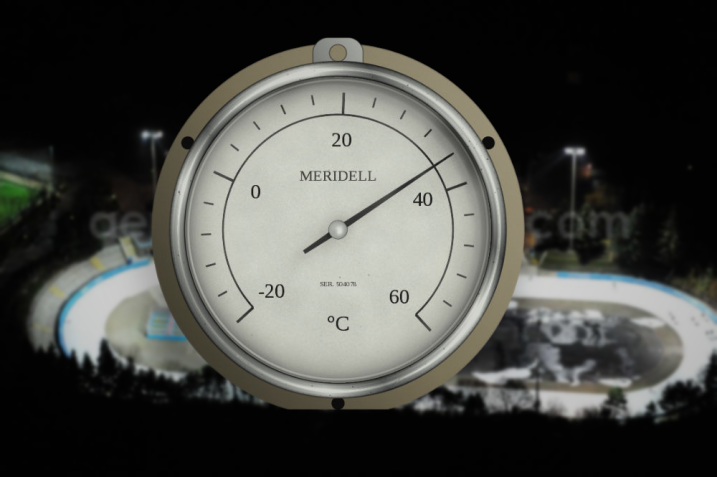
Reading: {"value": 36, "unit": "°C"}
